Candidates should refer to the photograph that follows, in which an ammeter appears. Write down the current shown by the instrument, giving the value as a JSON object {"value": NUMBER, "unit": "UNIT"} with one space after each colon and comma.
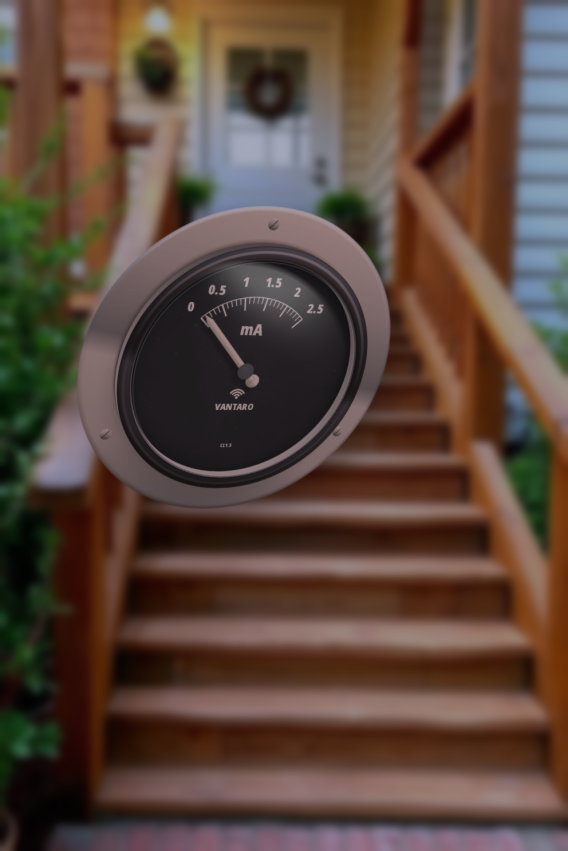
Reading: {"value": 0.1, "unit": "mA"}
